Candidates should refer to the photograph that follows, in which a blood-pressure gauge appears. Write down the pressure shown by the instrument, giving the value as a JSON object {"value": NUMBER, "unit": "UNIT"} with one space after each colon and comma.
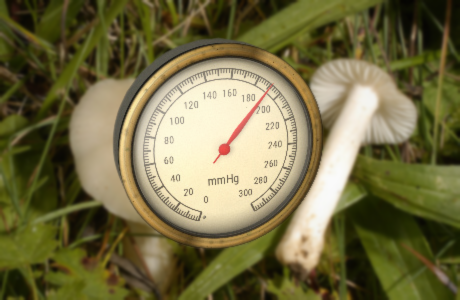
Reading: {"value": 190, "unit": "mmHg"}
